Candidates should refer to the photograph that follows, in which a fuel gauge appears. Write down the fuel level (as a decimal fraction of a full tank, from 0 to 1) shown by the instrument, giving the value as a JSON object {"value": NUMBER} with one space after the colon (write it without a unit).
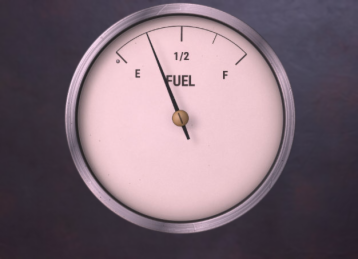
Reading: {"value": 0.25}
